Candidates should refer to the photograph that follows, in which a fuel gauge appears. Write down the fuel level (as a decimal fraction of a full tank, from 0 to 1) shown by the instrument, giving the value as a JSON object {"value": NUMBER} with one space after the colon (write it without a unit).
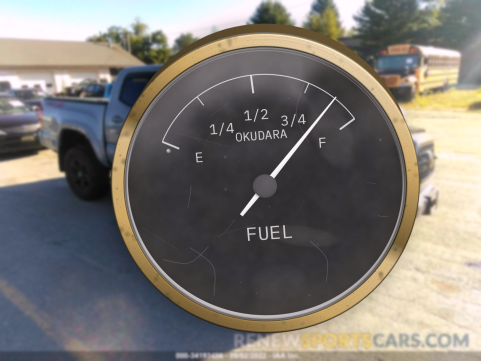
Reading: {"value": 0.875}
